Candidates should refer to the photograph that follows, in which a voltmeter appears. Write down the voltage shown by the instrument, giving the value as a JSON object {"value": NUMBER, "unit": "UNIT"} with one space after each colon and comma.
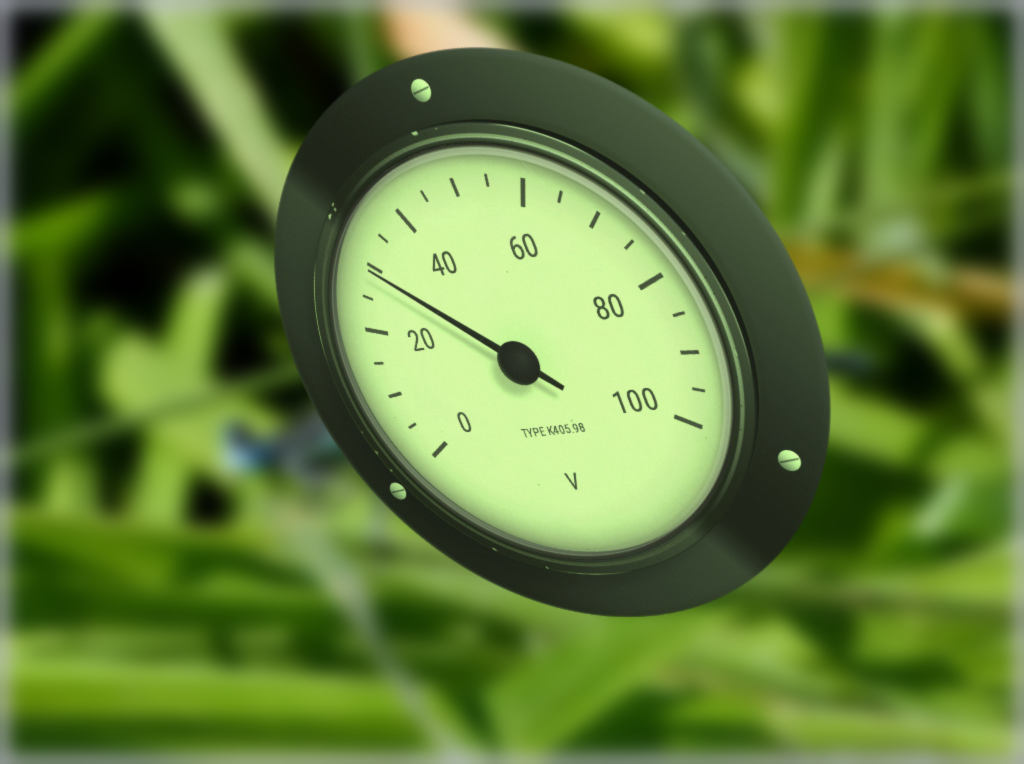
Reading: {"value": 30, "unit": "V"}
